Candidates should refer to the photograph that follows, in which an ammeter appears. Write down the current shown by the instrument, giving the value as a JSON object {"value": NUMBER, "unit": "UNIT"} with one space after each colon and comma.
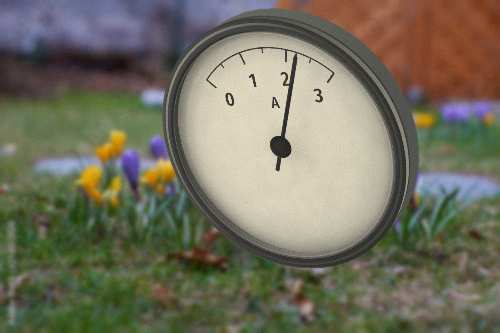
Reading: {"value": 2.25, "unit": "A"}
